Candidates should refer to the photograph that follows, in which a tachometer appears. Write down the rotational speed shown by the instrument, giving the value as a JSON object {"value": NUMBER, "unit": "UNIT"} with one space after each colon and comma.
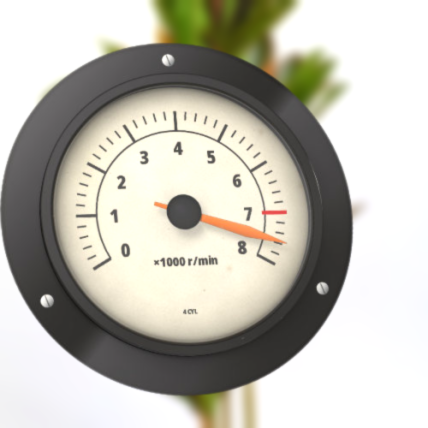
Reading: {"value": 7600, "unit": "rpm"}
